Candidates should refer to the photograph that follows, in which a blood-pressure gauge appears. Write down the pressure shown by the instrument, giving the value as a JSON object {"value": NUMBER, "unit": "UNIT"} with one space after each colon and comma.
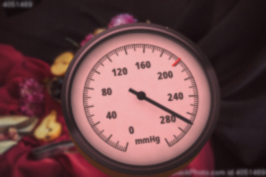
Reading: {"value": 270, "unit": "mmHg"}
